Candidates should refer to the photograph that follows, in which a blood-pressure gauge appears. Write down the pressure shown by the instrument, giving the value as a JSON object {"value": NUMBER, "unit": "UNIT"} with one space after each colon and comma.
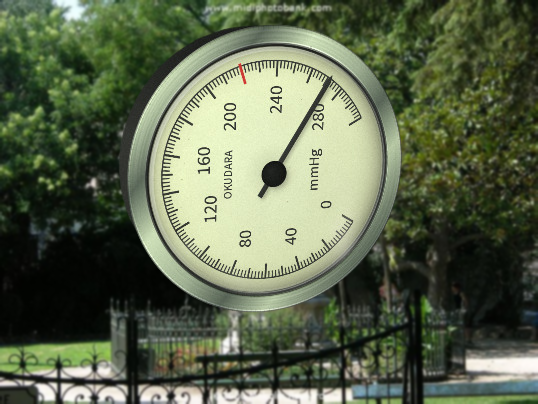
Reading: {"value": 270, "unit": "mmHg"}
